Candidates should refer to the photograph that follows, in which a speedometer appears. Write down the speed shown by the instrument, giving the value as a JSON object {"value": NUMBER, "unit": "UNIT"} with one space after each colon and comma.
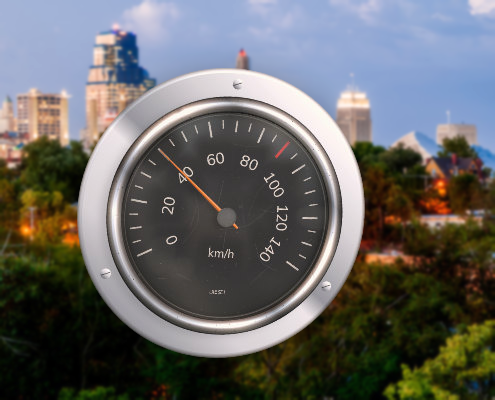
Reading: {"value": 40, "unit": "km/h"}
